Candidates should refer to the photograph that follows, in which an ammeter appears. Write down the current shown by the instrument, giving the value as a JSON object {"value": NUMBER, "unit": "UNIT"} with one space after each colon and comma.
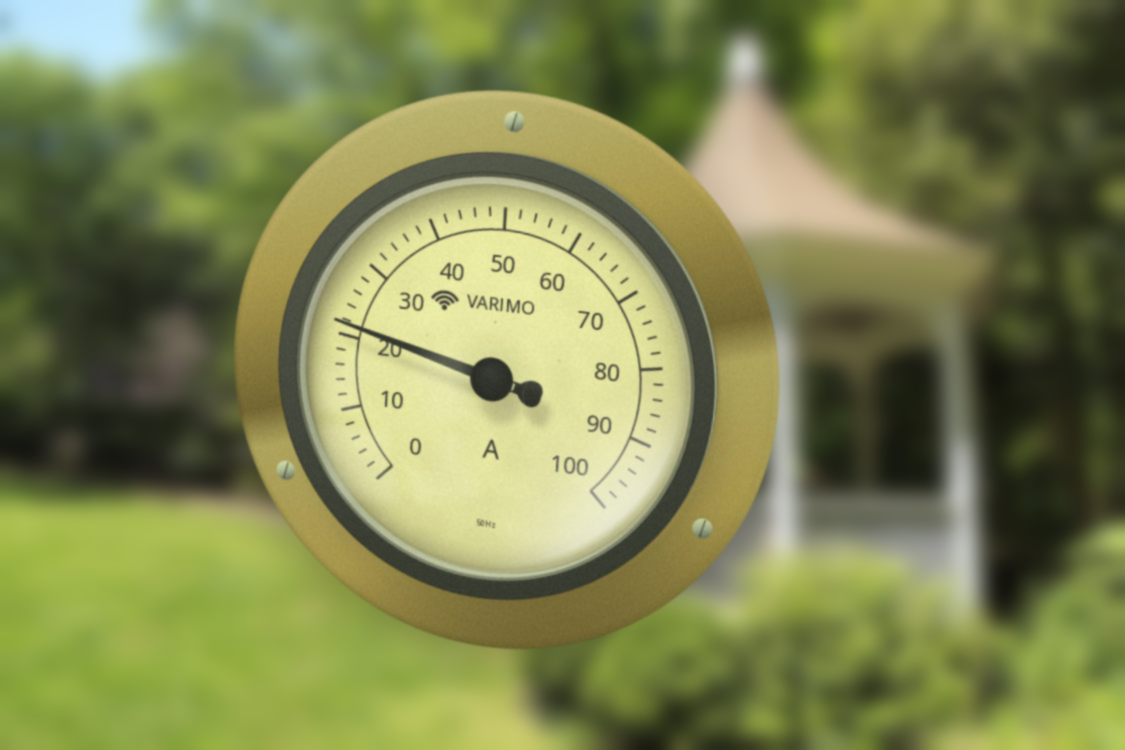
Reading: {"value": 22, "unit": "A"}
